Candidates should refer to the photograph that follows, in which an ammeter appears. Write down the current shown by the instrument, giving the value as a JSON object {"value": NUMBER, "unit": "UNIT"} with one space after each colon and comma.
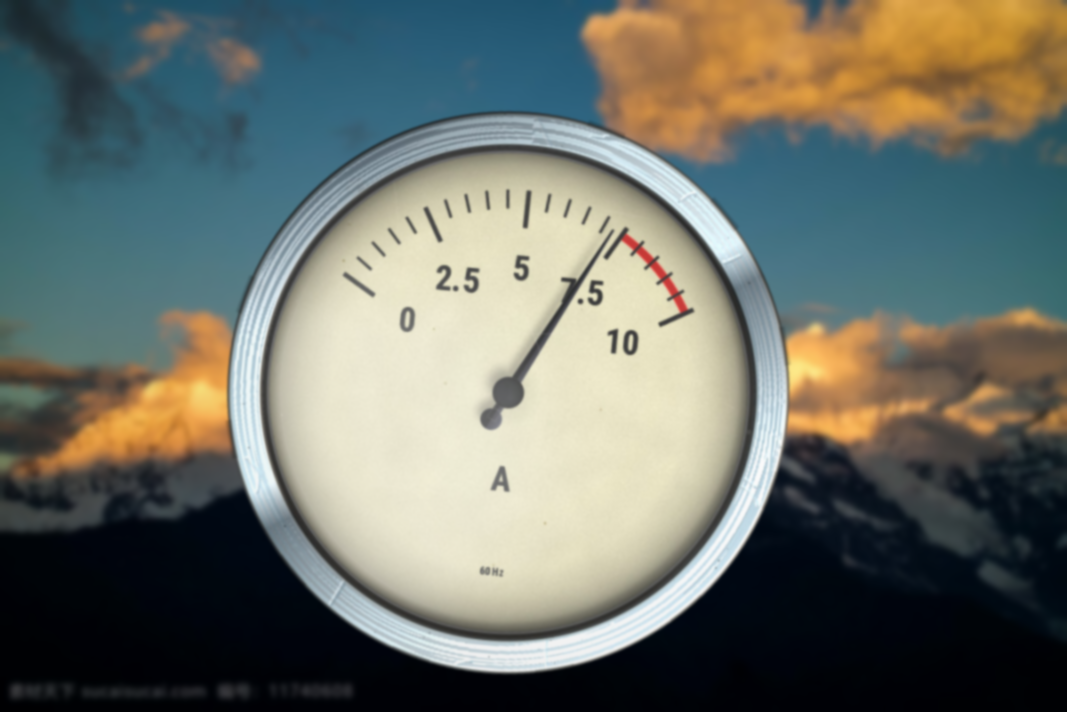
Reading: {"value": 7.25, "unit": "A"}
